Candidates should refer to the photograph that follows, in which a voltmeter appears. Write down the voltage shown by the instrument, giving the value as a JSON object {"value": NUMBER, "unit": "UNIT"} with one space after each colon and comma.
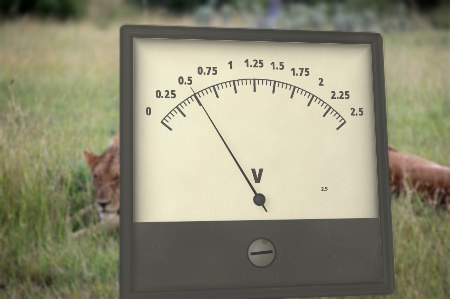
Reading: {"value": 0.5, "unit": "V"}
